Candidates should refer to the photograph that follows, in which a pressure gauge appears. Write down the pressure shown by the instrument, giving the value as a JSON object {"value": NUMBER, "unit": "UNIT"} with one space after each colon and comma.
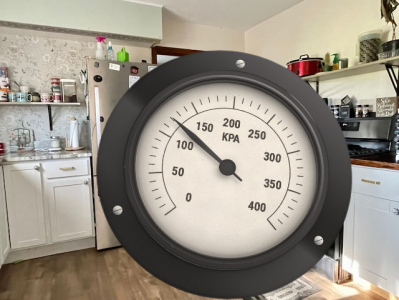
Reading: {"value": 120, "unit": "kPa"}
